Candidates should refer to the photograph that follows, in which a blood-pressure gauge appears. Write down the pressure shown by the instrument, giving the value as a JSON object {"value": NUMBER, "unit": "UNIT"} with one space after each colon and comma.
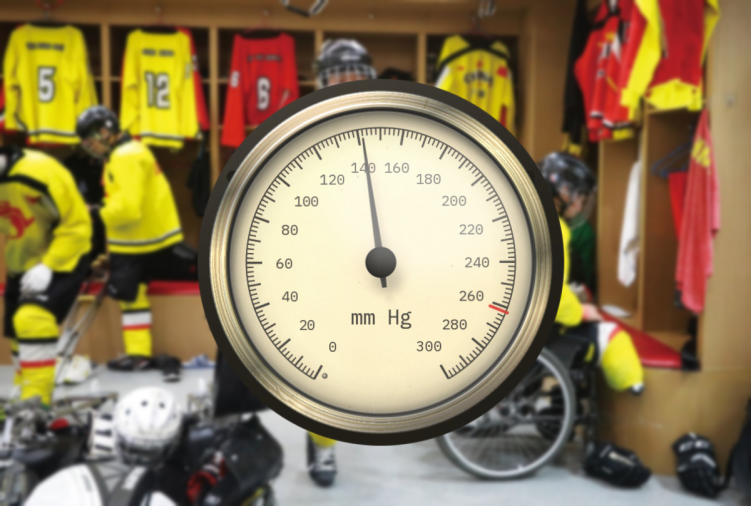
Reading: {"value": 142, "unit": "mmHg"}
